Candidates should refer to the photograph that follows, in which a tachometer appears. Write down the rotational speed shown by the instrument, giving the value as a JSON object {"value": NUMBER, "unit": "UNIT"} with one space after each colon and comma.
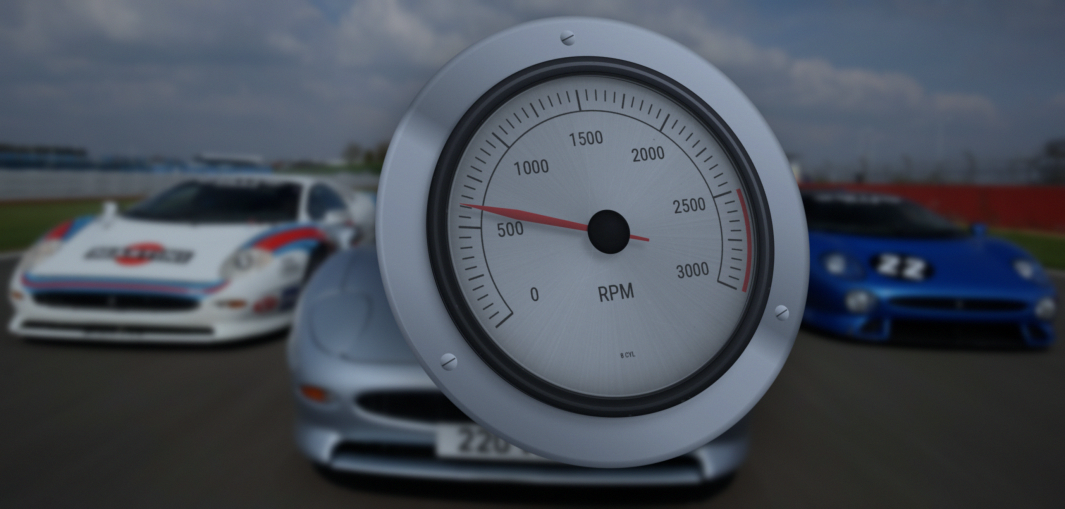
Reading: {"value": 600, "unit": "rpm"}
